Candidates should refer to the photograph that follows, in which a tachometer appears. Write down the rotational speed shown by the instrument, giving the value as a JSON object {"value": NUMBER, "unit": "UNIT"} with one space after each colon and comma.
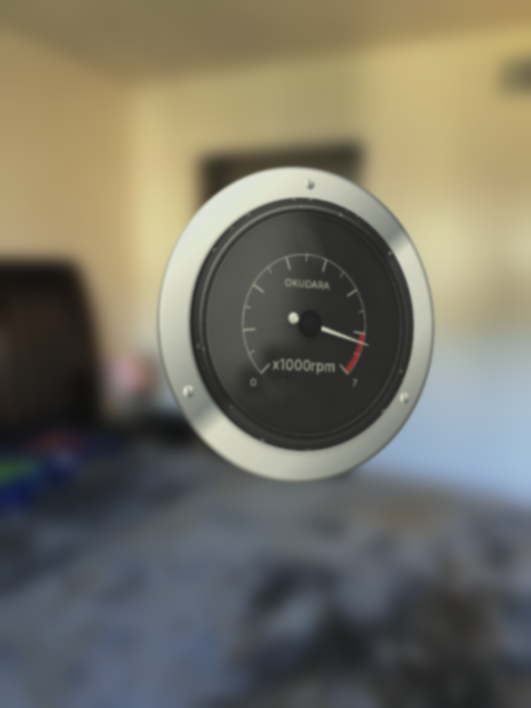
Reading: {"value": 6250, "unit": "rpm"}
